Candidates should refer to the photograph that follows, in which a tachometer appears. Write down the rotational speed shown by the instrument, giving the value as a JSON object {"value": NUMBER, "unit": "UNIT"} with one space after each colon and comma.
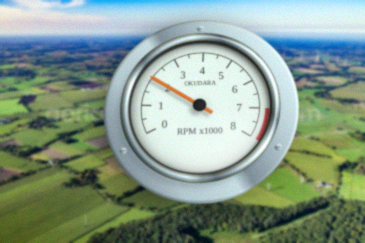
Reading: {"value": 2000, "unit": "rpm"}
